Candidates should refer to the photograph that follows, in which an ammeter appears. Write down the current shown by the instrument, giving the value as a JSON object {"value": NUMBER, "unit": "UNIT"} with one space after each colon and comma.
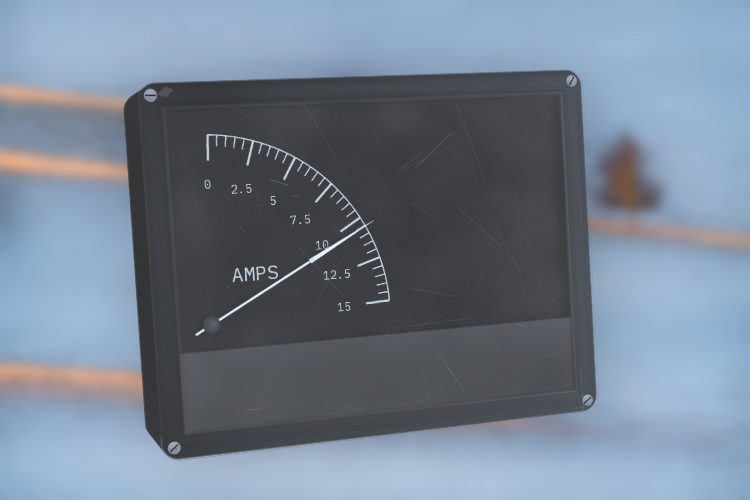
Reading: {"value": 10.5, "unit": "A"}
